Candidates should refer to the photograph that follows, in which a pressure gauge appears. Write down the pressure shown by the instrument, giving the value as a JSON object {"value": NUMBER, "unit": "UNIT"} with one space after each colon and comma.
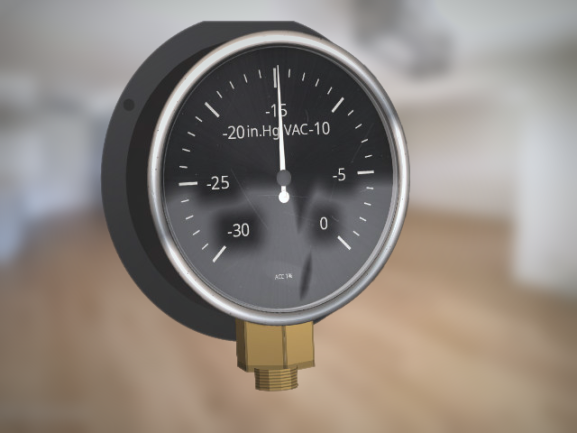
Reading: {"value": -15, "unit": "inHg"}
